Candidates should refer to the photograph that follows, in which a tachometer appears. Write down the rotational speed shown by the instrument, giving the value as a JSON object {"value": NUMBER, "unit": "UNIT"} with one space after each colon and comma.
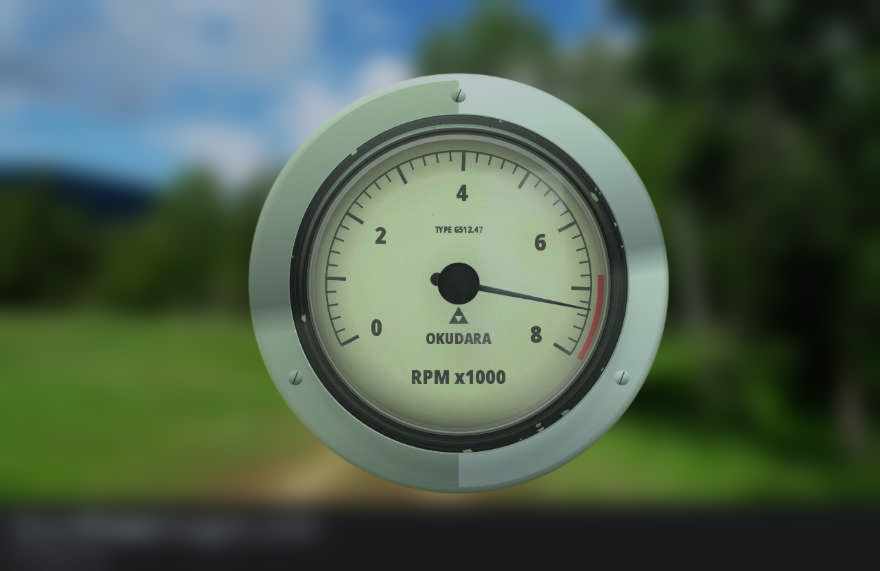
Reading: {"value": 7300, "unit": "rpm"}
